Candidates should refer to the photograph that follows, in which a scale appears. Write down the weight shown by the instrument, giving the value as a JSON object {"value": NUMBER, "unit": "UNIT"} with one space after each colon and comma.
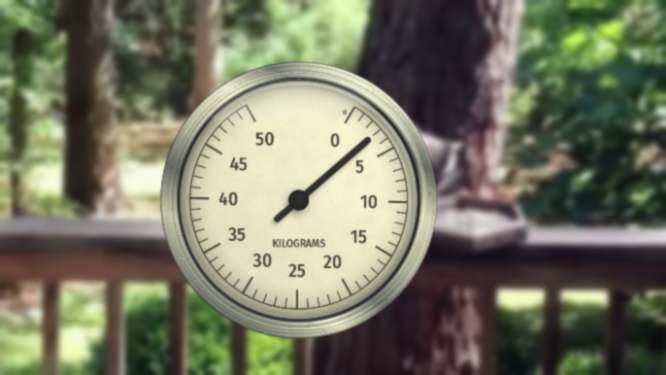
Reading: {"value": 3, "unit": "kg"}
